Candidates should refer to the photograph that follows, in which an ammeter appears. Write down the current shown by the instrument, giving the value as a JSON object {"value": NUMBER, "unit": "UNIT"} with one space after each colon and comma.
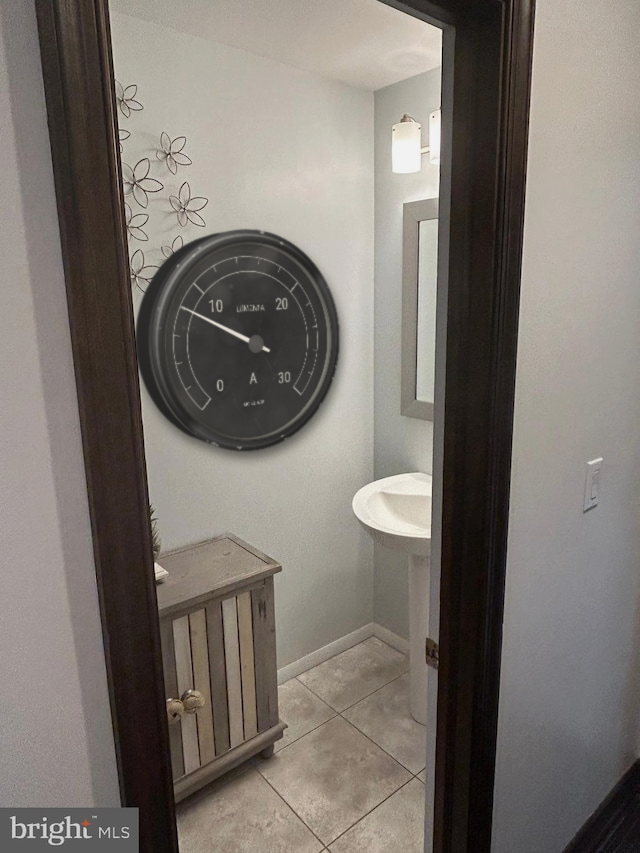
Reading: {"value": 8, "unit": "A"}
